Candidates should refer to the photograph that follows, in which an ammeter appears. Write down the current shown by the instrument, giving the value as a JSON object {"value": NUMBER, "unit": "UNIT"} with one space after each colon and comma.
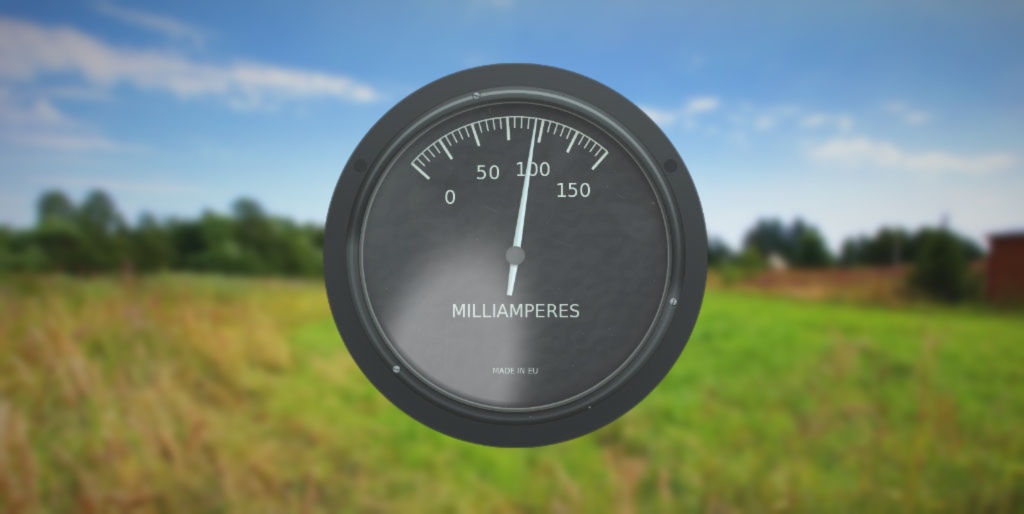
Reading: {"value": 95, "unit": "mA"}
